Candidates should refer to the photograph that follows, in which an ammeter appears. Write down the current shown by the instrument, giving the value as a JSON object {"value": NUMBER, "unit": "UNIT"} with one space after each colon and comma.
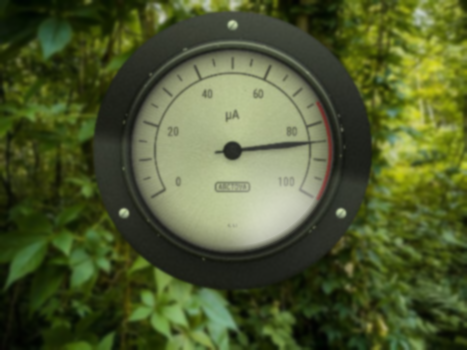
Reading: {"value": 85, "unit": "µA"}
